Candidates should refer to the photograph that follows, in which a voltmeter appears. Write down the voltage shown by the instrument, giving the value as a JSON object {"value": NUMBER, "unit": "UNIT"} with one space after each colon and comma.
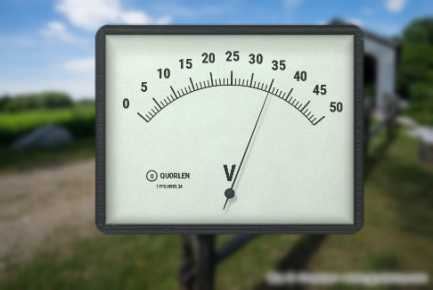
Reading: {"value": 35, "unit": "V"}
